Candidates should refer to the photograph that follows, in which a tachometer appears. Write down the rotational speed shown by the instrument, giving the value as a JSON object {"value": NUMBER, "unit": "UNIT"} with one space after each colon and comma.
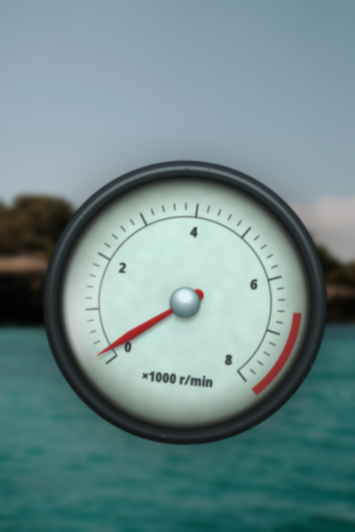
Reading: {"value": 200, "unit": "rpm"}
